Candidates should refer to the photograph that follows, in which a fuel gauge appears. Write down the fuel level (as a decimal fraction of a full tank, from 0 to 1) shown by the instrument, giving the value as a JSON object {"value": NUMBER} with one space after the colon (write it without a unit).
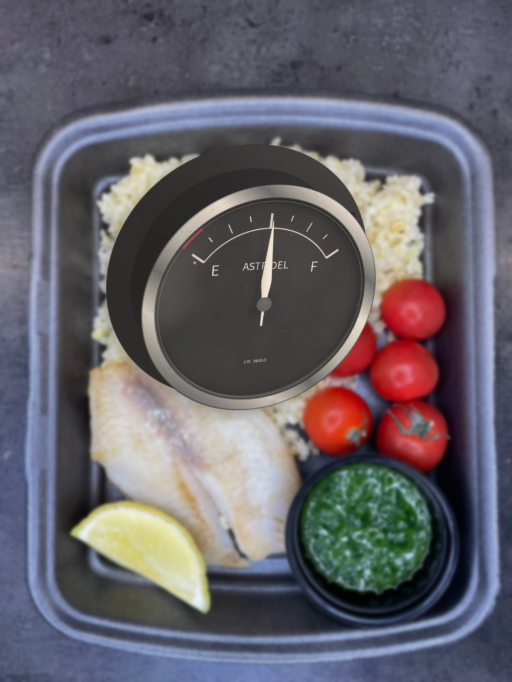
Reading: {"value": 0.5}
